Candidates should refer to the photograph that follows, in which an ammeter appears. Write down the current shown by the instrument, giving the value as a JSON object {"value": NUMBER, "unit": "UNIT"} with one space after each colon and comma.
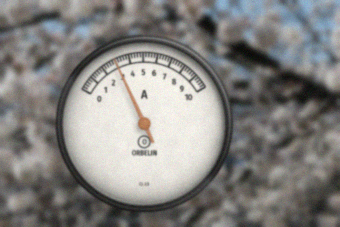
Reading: {"value": 3, "unit": "A"}
